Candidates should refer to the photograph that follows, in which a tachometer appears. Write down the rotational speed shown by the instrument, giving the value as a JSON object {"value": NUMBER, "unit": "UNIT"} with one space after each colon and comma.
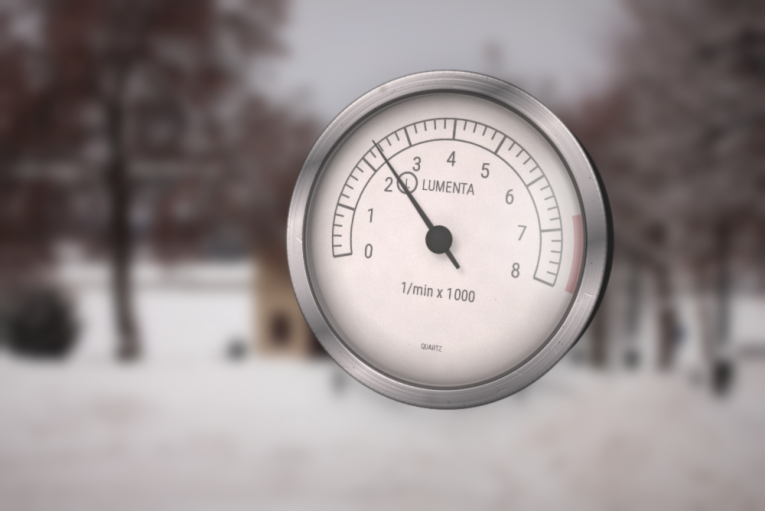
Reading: {"value": 2400, "unit": "rpm"}
